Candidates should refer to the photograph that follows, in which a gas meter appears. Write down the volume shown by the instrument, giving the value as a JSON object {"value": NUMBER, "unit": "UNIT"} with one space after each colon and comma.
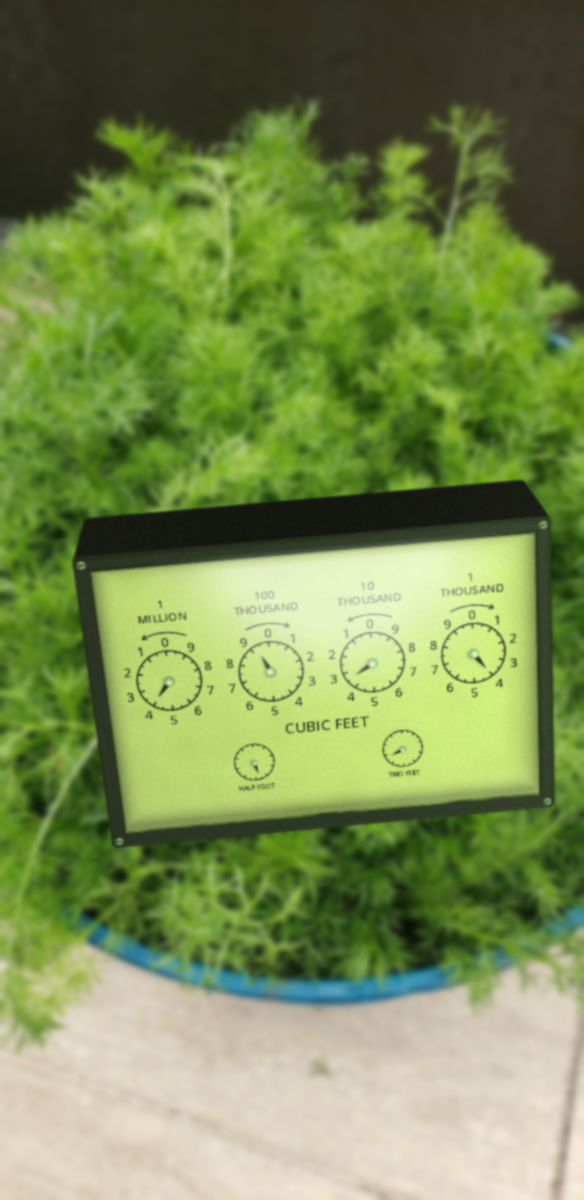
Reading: {"value": 393400, "unit": "ft³"}
